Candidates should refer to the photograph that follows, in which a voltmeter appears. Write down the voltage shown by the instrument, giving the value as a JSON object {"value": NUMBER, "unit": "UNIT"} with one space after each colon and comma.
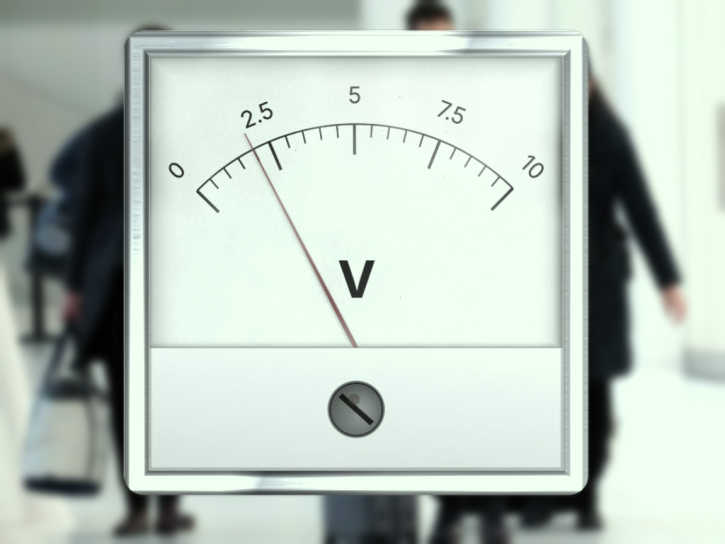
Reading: {"value": 2, "unit": "V"}
